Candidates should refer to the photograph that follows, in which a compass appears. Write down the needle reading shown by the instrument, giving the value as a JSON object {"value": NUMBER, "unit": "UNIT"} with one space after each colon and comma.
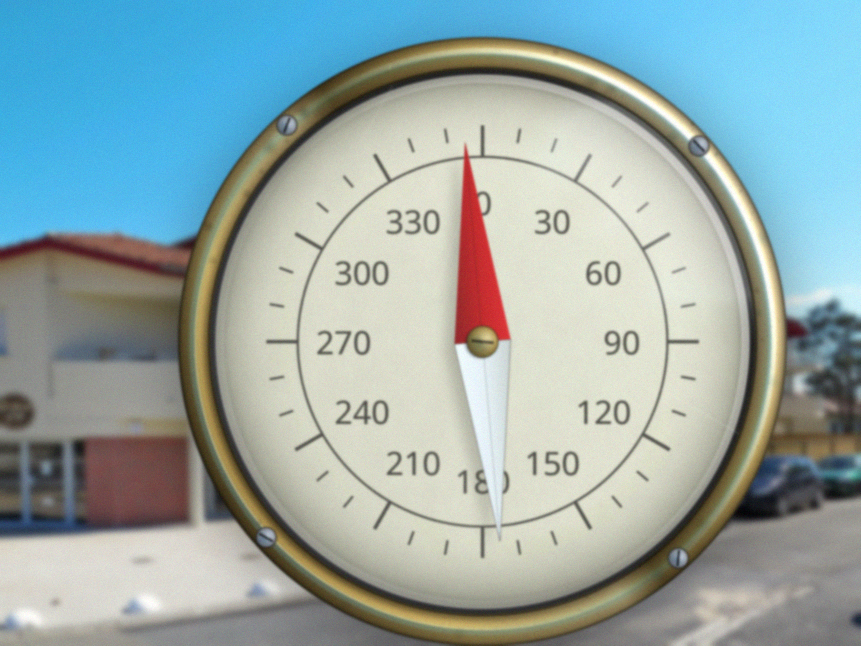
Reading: {"value": 355, "unit": "°"}
